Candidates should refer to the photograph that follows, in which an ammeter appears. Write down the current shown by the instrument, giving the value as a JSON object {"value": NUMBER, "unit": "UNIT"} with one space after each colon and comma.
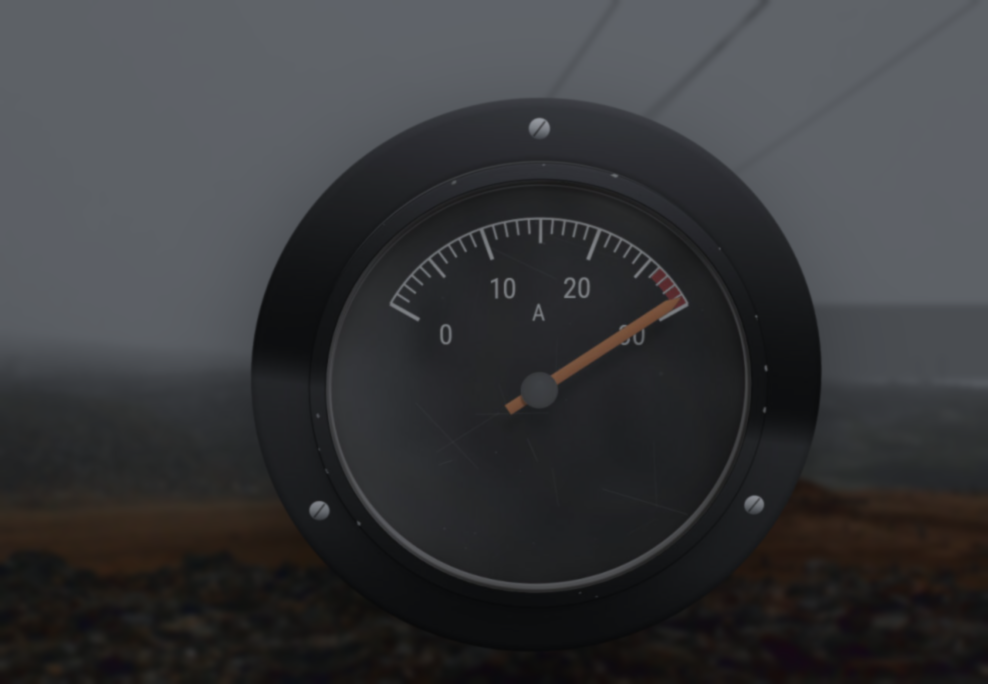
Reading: {"value": 29, "unit": "A"}
